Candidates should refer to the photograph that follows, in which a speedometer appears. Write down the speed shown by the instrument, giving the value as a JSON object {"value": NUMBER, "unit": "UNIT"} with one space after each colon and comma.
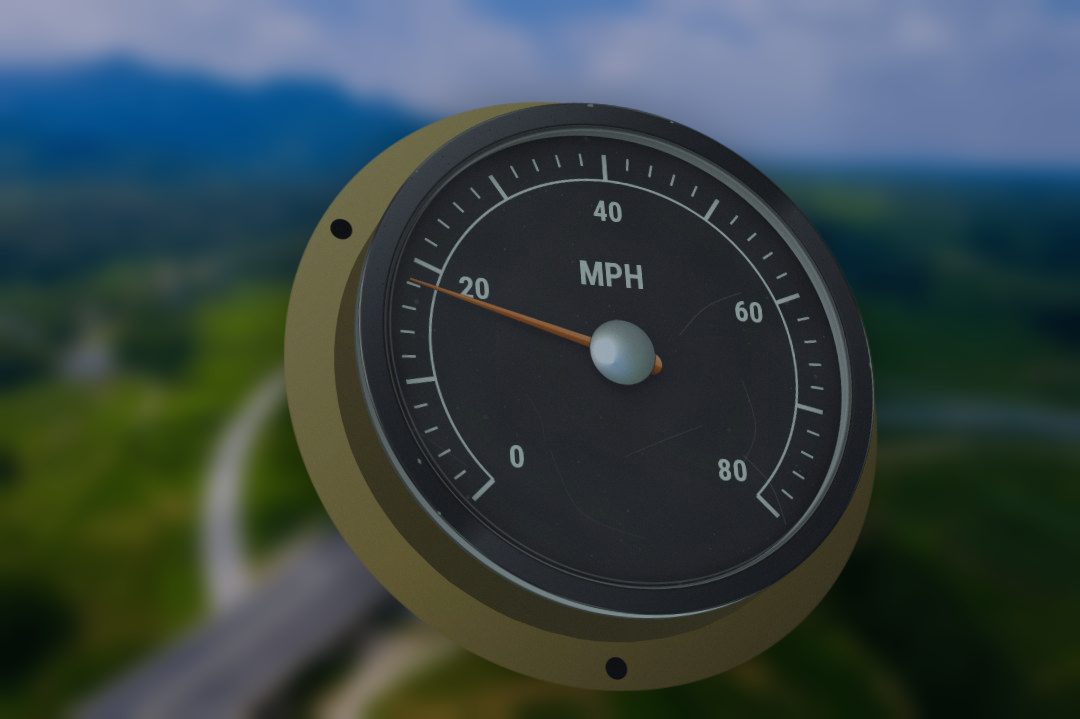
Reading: {"value": 18, "unit": "mph"}
